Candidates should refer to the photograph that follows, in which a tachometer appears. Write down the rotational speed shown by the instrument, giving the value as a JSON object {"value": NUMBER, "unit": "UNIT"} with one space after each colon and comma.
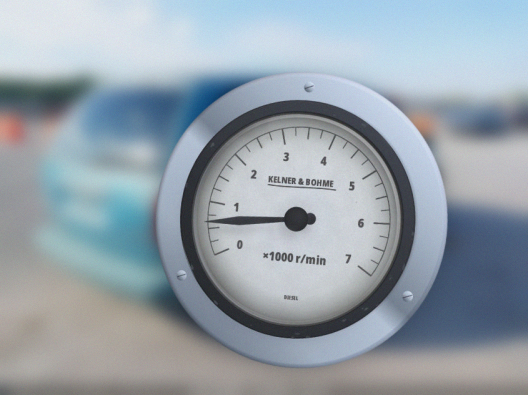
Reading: {"value": 625, "unit": "rpm"}
